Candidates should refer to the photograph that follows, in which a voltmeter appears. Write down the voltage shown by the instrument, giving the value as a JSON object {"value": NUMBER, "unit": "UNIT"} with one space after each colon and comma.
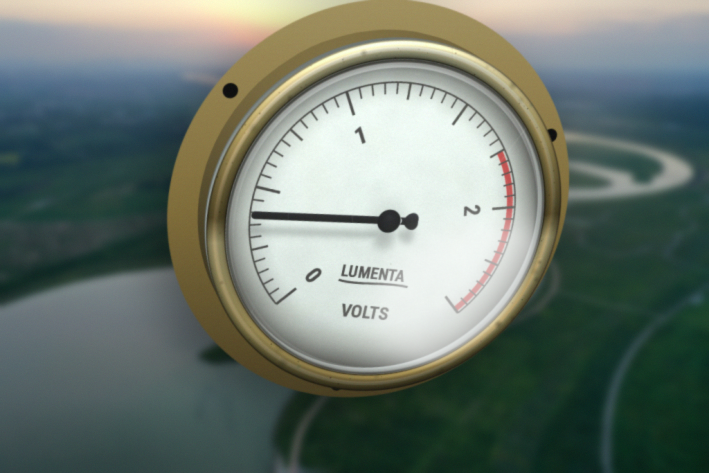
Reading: {"value": 0.4, "unit": "V"}
